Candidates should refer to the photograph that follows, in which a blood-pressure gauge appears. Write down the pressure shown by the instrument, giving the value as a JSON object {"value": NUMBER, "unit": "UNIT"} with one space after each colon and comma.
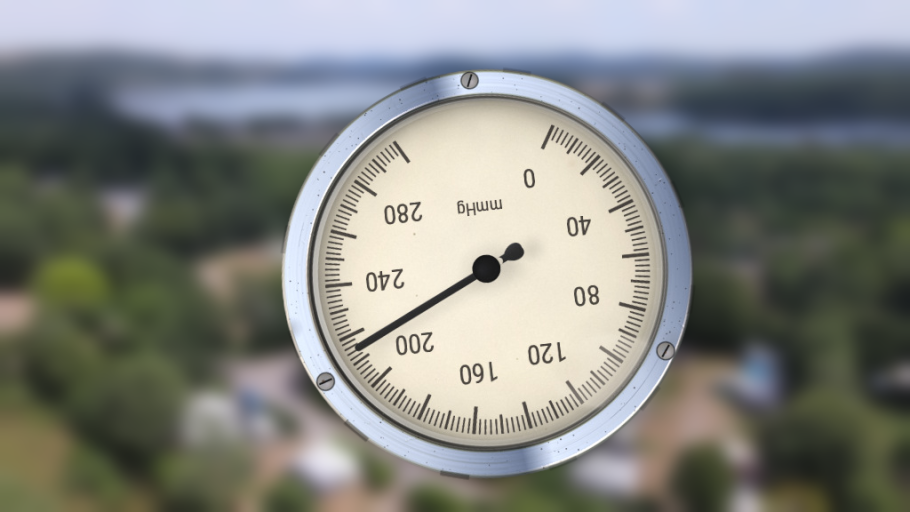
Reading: {"value": 214, "unit": "mmHg"}
